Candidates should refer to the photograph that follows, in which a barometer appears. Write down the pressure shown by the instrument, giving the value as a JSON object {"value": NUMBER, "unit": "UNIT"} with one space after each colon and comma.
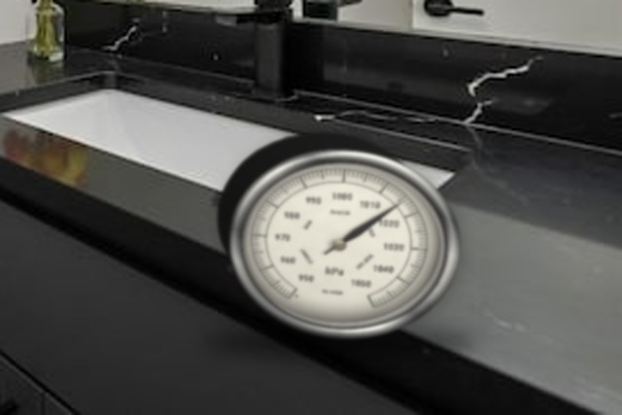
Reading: {"value": 1015, "unit": "hPa"}
